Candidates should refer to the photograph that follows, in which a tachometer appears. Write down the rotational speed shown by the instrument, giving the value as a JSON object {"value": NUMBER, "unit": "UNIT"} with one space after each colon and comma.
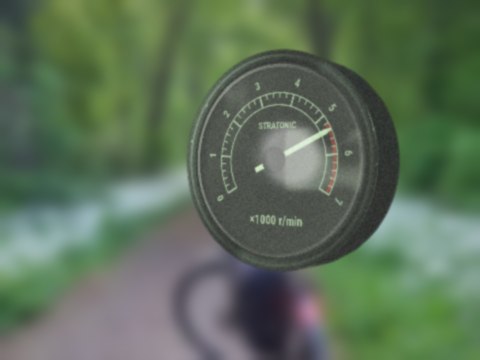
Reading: {"value": 5400, "unit": "rpm"}
